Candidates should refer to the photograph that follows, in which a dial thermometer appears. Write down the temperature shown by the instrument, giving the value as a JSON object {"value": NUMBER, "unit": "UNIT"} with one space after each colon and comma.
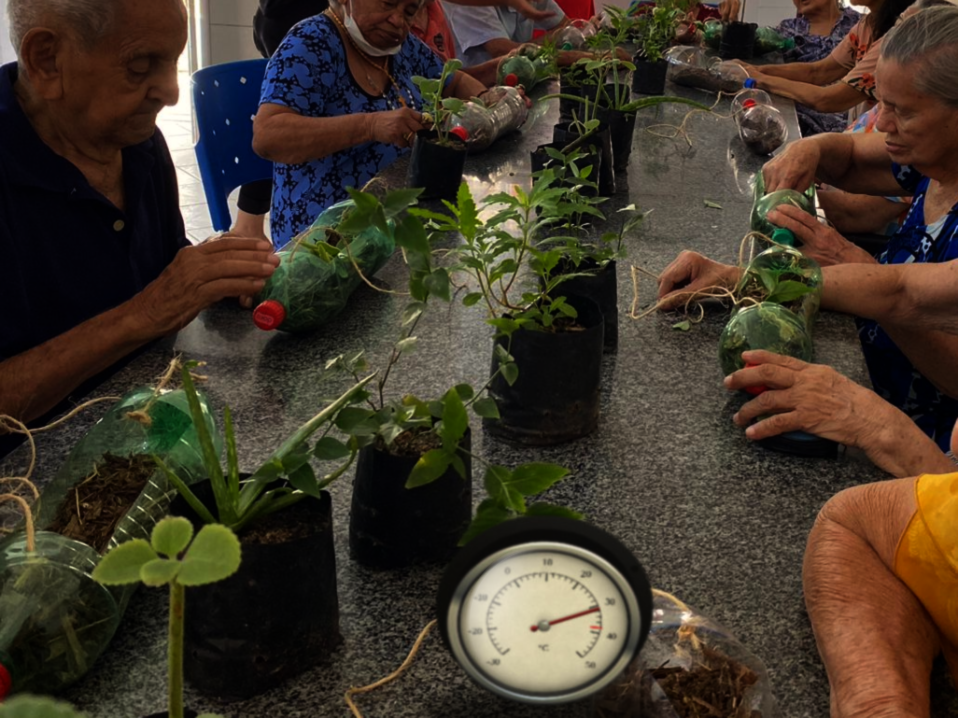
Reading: {"value": 30, "unit": "°C"}
